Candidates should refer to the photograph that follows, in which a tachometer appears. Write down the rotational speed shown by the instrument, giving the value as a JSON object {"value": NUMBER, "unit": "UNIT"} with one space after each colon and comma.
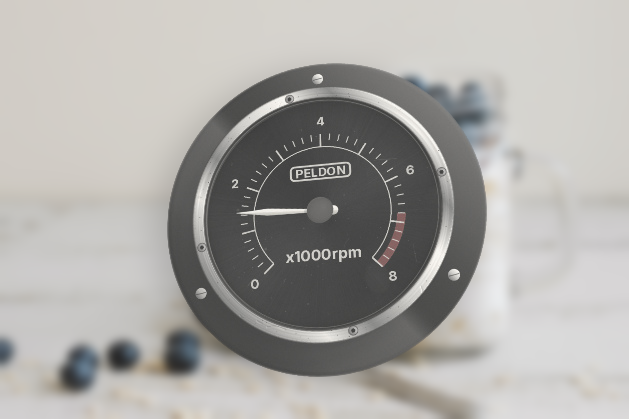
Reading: {"value": 1400, "unit": "rpm"}
